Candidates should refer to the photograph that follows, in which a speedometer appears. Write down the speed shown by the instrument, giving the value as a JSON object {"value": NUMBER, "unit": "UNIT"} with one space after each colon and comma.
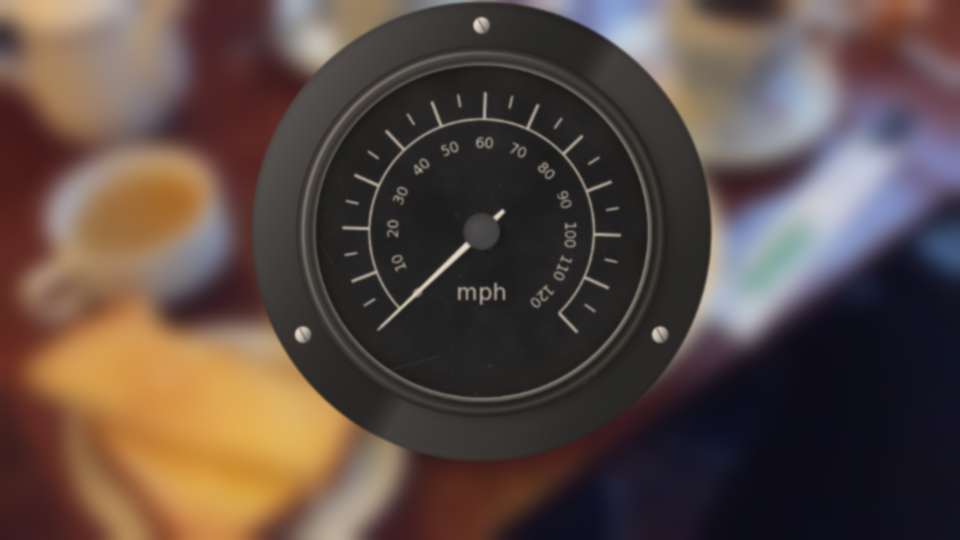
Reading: {"value": 0, "unit": "mph"}
